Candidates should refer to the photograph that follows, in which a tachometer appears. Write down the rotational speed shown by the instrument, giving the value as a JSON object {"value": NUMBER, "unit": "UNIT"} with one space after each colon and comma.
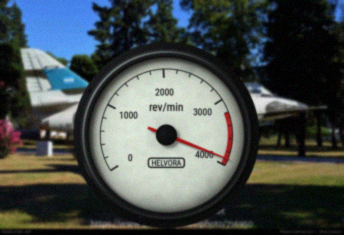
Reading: {"value": 3900, "unit": "rpm"}
